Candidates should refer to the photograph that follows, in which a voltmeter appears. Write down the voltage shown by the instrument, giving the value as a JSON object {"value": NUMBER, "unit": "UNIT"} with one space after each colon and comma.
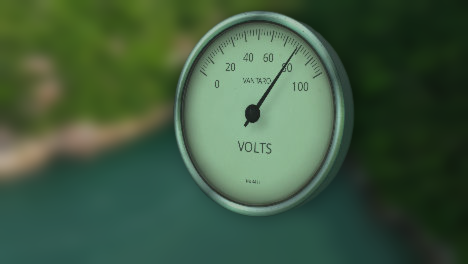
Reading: {"value": 80, "unit": "V"}
